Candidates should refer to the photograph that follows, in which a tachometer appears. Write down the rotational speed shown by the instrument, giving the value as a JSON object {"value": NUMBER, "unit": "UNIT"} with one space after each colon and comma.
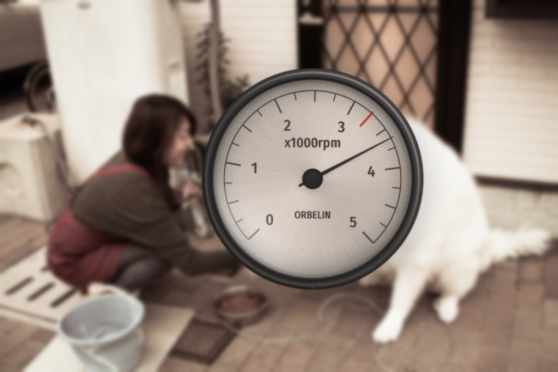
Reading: {"value": 3625, "unit": "rpm"}
